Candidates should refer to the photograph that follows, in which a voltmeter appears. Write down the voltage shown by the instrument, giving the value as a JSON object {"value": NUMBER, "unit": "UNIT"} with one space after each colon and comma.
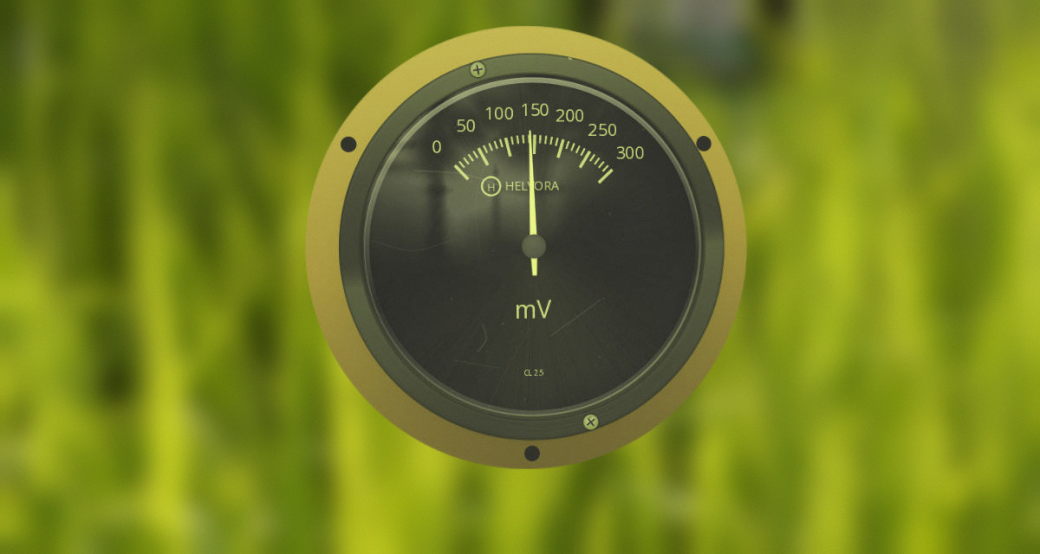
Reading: {"value": 140, "unit": "mV"}
